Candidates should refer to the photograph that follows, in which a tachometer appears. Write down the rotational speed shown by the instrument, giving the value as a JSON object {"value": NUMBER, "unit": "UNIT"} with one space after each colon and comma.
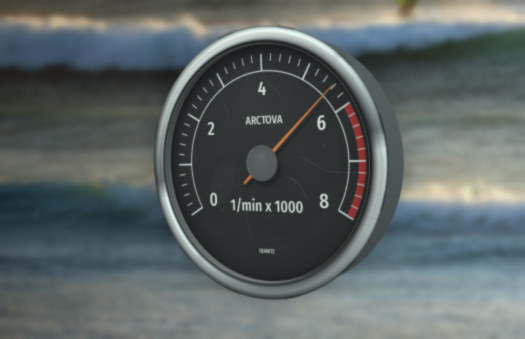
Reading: {"value": 5600, "unit": "rpm"}
